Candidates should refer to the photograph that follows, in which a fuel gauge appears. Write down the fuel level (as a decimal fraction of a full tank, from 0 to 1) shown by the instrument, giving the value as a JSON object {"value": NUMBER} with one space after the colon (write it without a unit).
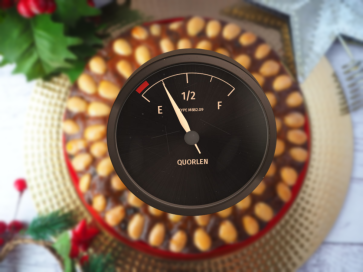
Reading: {"value": 0.25}
